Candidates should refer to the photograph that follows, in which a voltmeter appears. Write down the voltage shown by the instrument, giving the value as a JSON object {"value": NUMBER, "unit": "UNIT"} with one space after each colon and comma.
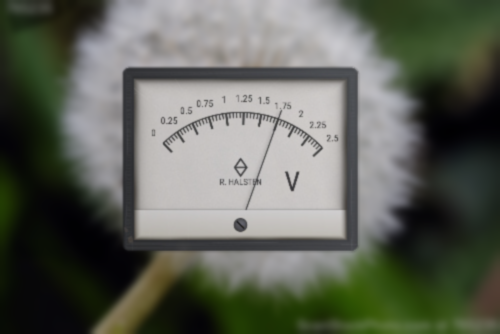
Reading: {"value": 1.75, "unit": "V"}
